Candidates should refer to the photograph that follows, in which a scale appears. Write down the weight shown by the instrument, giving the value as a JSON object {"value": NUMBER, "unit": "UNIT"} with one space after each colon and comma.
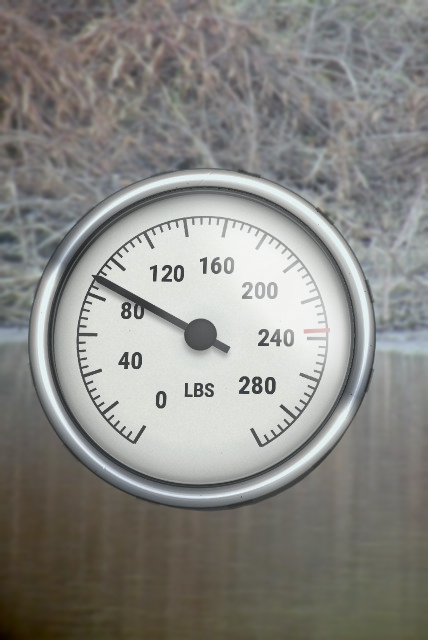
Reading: {"value": 88, "unit": "lb"}
